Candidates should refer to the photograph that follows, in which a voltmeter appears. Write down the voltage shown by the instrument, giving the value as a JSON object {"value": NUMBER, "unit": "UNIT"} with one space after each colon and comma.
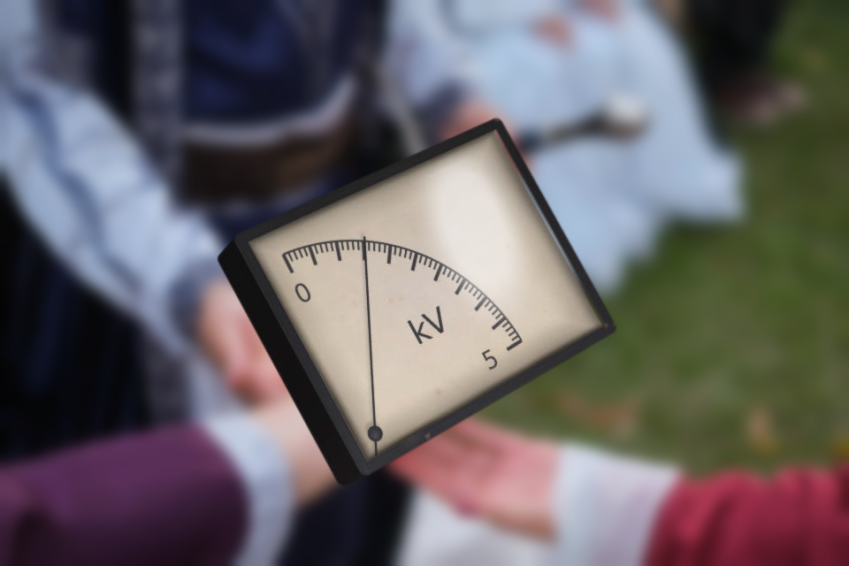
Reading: {"value": 1.5, "unit": "kV"}
